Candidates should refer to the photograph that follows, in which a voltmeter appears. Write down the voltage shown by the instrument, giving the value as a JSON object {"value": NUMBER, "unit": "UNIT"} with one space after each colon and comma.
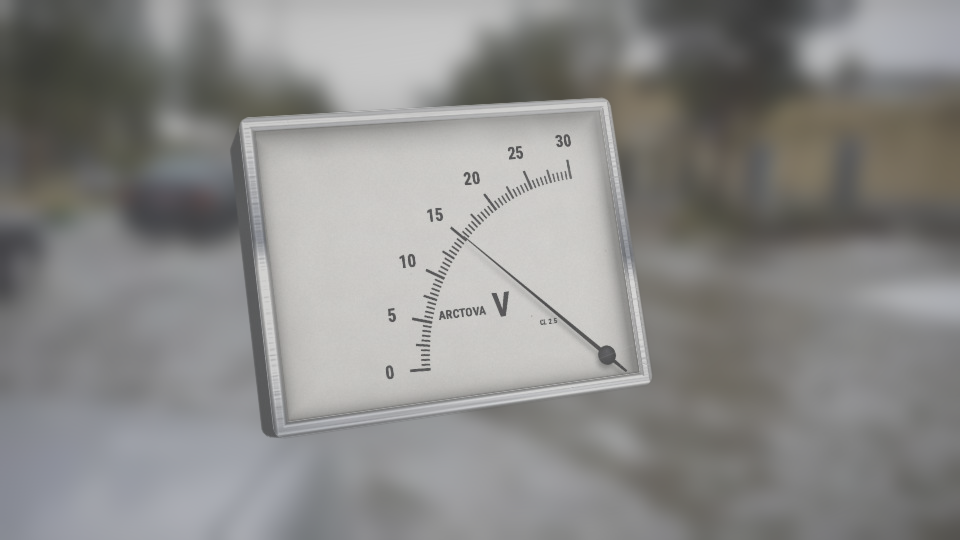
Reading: {"value": 15, "unit": "V"}
